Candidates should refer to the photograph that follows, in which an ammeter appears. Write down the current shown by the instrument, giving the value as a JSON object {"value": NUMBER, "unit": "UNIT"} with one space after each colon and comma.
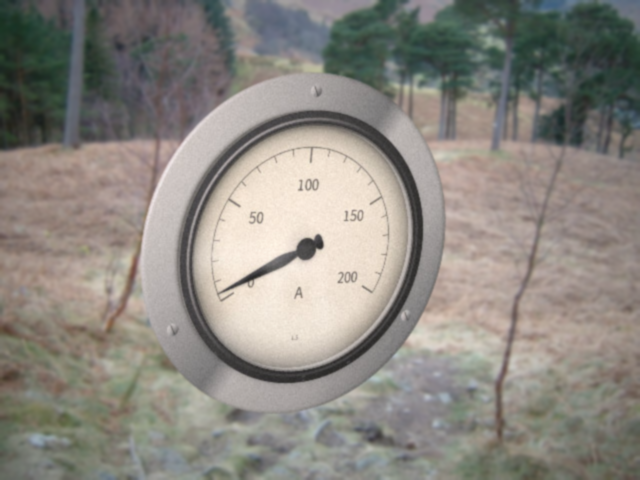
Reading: {"value": 5, "unit": "A"}
